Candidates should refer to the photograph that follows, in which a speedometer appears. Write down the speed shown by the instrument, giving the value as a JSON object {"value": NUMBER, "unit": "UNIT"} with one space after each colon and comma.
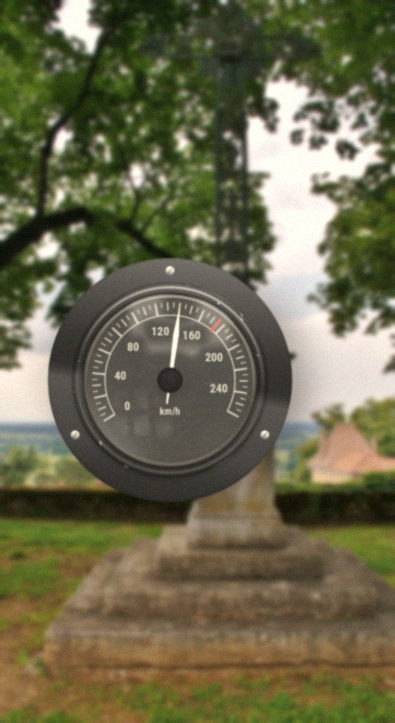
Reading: {"value": 140, "unit": "km/h"}
